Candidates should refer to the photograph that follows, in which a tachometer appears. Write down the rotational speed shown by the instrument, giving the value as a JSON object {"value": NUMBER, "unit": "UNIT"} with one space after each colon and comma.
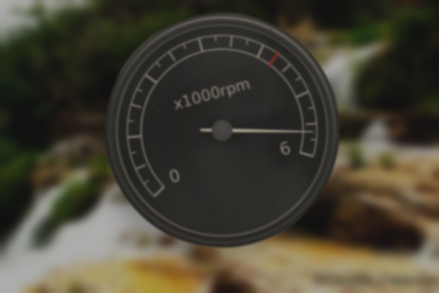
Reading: {"value": 5625, "unit": "rpm"}
